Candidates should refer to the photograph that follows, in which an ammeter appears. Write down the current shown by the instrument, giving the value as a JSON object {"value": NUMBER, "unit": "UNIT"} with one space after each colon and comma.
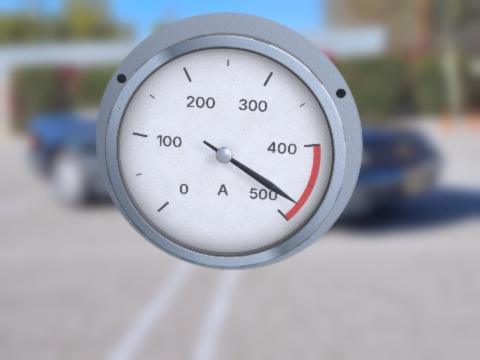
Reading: {"value": 475, "unit": "A"}
